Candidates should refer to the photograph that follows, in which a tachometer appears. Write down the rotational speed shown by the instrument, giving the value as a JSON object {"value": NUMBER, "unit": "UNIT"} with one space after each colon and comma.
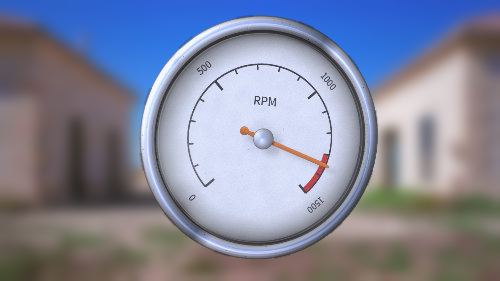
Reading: {"value": 1350, "unit": "rpm"}
